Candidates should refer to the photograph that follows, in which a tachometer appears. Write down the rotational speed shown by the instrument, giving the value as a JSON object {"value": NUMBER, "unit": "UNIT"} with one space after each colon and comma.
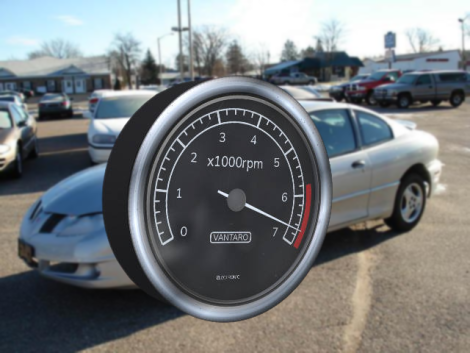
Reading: {"value": 6700, "unit": "rpm"}
